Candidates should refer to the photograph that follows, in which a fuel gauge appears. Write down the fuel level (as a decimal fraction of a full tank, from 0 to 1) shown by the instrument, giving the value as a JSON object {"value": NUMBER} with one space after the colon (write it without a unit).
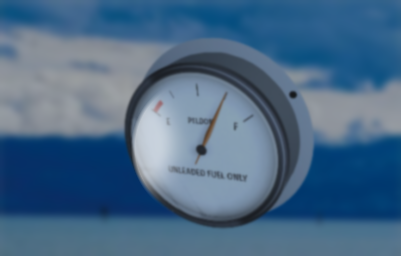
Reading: {"value": 0.75}
